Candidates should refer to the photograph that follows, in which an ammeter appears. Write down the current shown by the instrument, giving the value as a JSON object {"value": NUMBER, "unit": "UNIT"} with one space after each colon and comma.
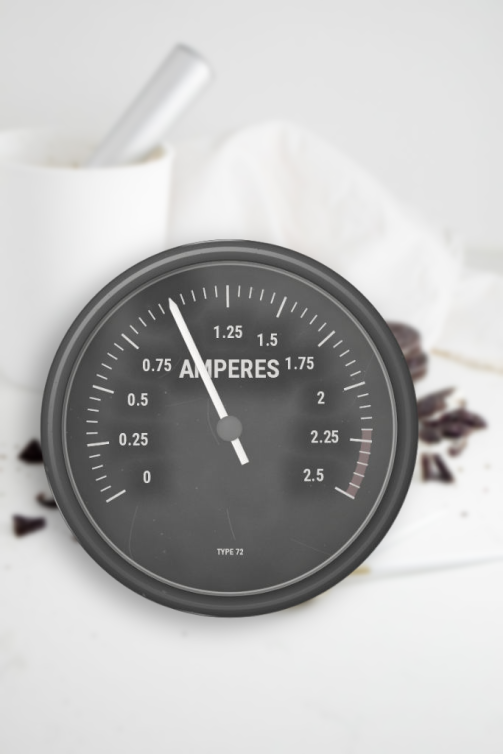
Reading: {"value": 1, "unit": "A"}
